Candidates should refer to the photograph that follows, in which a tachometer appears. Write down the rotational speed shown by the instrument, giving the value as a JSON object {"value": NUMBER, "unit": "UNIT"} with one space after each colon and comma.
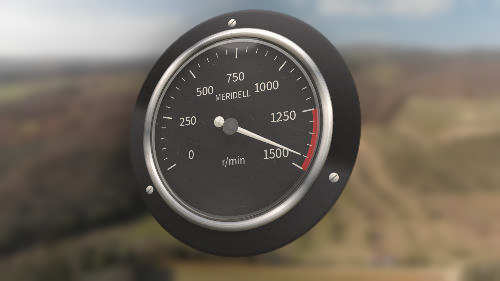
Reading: {"value": 1450, "unit": "rpm"}
